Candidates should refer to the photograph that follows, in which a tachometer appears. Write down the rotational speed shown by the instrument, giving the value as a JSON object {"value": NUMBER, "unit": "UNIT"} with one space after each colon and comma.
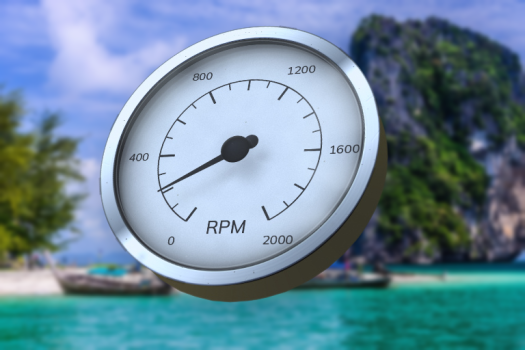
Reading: {"value": 200, "unit": "rpm"}
